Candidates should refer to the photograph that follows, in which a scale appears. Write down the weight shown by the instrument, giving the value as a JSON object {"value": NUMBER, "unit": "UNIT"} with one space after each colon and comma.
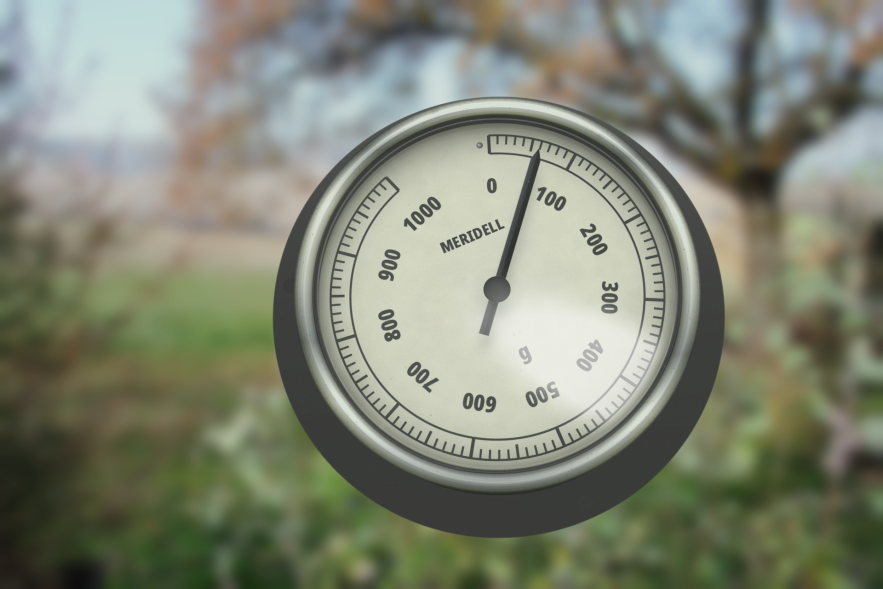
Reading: {"value": 60, "unit": "g"}
